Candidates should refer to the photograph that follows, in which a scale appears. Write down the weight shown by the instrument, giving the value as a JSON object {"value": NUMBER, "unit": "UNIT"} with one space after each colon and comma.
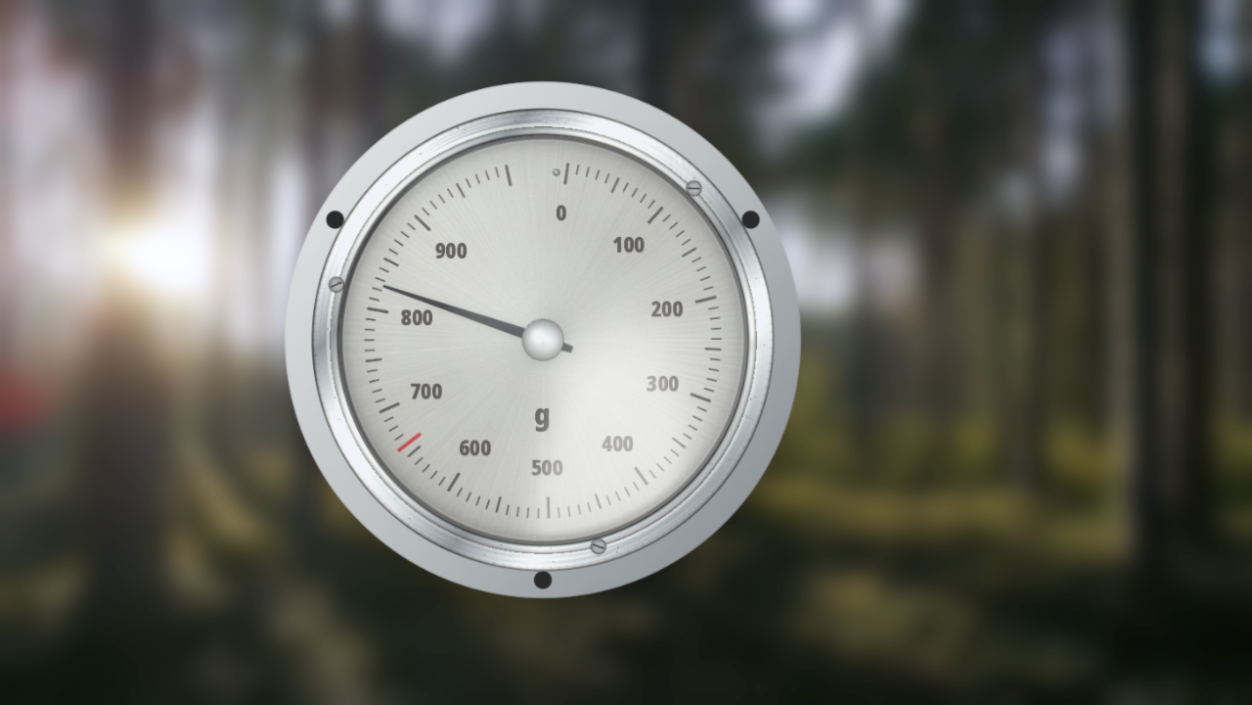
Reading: {"value": 825, "unit": "g"}
